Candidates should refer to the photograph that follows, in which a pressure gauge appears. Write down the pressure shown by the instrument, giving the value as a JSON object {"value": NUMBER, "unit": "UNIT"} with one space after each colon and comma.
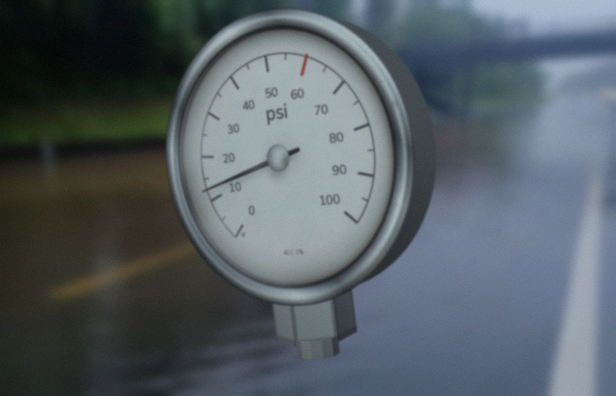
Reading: {"value": 12.5, "unit": "psi"}
